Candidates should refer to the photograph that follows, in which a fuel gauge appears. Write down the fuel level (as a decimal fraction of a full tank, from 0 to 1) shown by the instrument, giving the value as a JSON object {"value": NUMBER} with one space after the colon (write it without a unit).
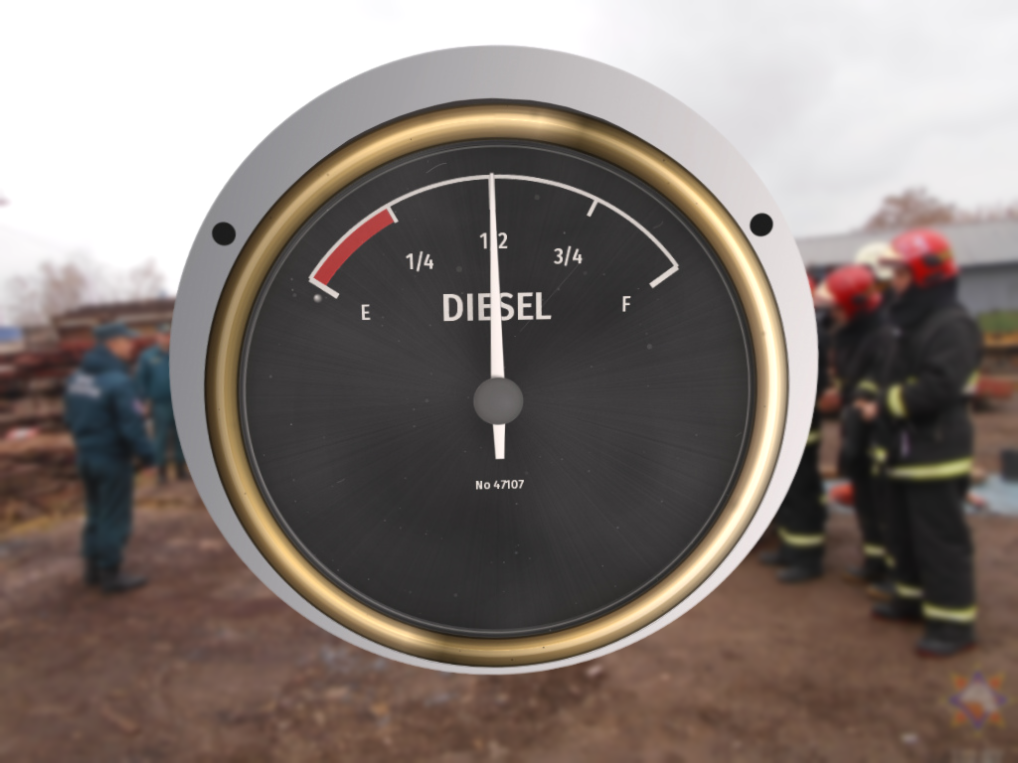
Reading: {"value": 0.5}
